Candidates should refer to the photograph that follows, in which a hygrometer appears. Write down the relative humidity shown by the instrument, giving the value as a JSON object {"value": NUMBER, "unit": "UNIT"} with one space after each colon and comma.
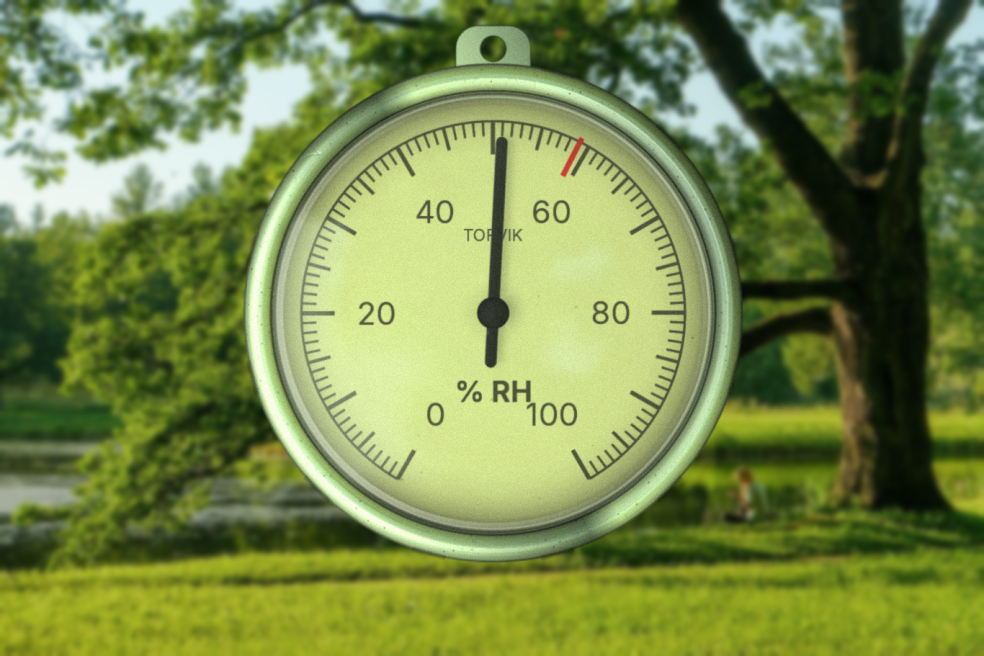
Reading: {"value": 51, "unit": "%"}
